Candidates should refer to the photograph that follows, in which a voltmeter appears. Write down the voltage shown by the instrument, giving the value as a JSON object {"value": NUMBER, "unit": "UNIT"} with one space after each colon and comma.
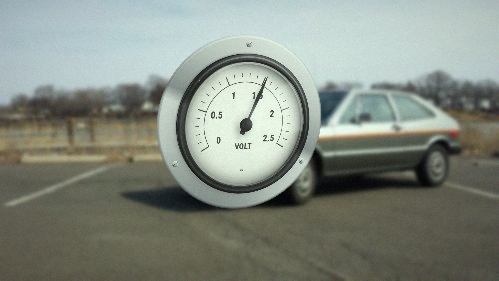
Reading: {"value": 1.5, "unit": "V"}
